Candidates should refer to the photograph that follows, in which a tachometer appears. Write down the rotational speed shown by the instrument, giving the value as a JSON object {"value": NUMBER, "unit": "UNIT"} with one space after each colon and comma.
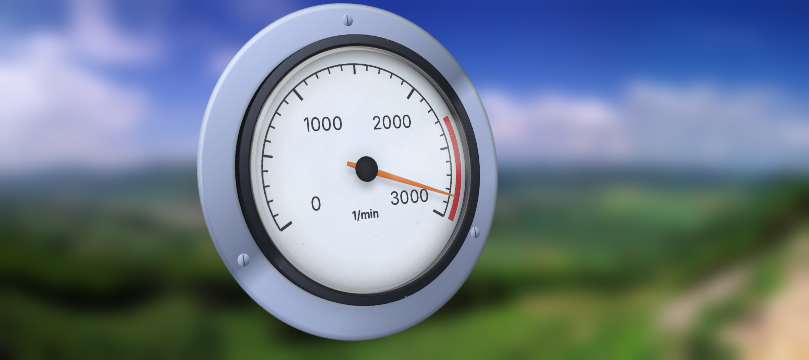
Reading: {"value": 2850, "unit": "rpm"}
